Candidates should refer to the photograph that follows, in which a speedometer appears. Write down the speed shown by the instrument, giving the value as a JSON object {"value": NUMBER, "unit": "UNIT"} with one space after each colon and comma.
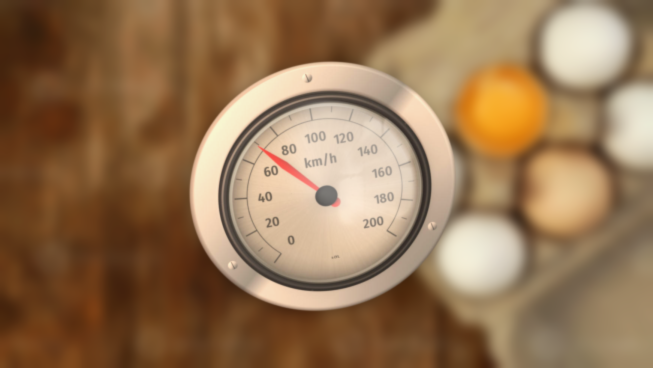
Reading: {"value": 70, "unit": "km/h"}
